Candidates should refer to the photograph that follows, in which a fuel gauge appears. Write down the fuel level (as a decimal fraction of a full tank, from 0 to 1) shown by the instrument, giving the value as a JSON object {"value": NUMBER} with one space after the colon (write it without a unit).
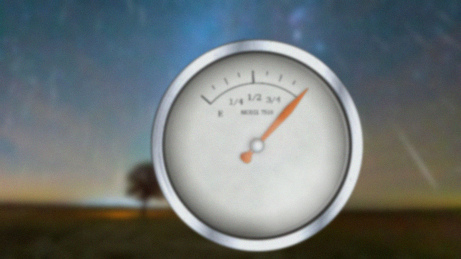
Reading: {"value": 1}
